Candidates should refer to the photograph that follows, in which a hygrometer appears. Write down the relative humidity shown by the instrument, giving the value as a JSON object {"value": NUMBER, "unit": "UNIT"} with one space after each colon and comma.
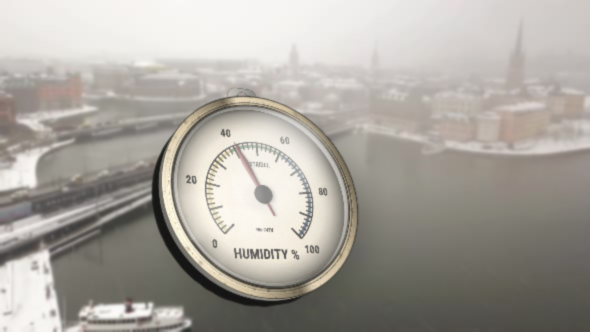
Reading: {"value": 40, "unit": "%"}
